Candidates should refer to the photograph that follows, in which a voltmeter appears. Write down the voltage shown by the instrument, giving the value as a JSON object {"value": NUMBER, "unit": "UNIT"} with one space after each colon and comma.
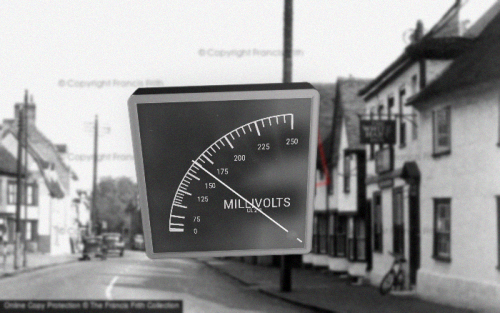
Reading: {"value": 165, "unit": "mV"}
